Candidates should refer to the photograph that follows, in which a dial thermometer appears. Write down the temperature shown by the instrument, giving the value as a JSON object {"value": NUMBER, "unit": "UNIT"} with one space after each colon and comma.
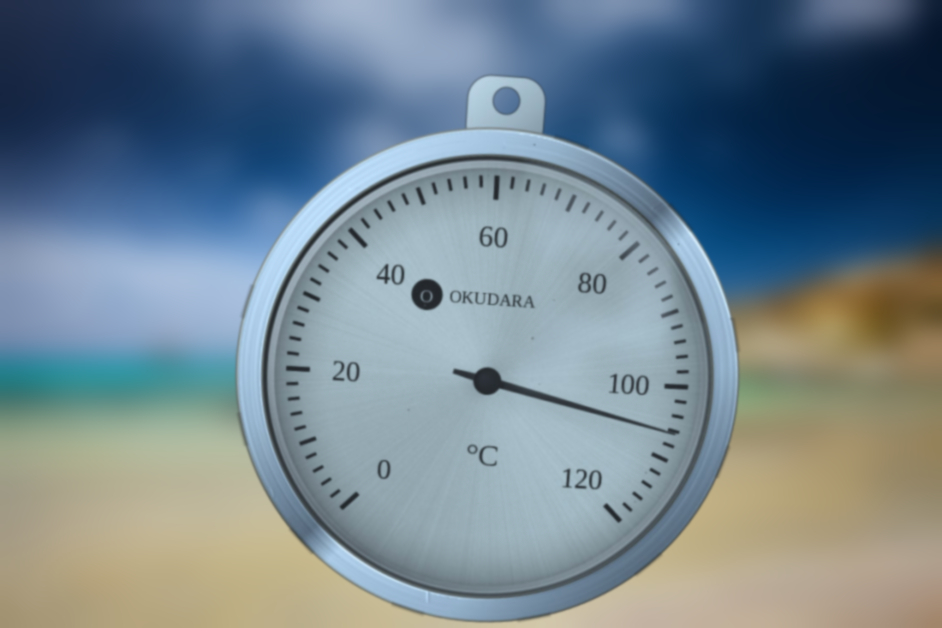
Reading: {"value": 106, "unit": "°C"}
